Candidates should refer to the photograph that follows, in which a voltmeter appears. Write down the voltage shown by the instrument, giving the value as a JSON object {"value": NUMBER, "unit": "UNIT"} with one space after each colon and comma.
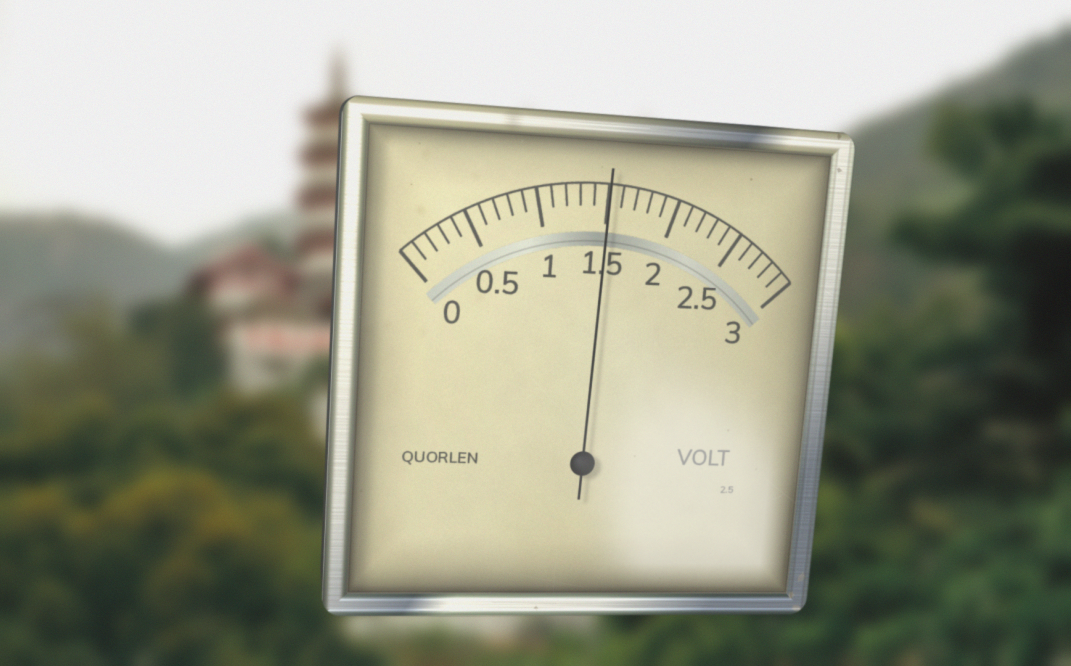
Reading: {"value": 1.5, "unit": "V"}
